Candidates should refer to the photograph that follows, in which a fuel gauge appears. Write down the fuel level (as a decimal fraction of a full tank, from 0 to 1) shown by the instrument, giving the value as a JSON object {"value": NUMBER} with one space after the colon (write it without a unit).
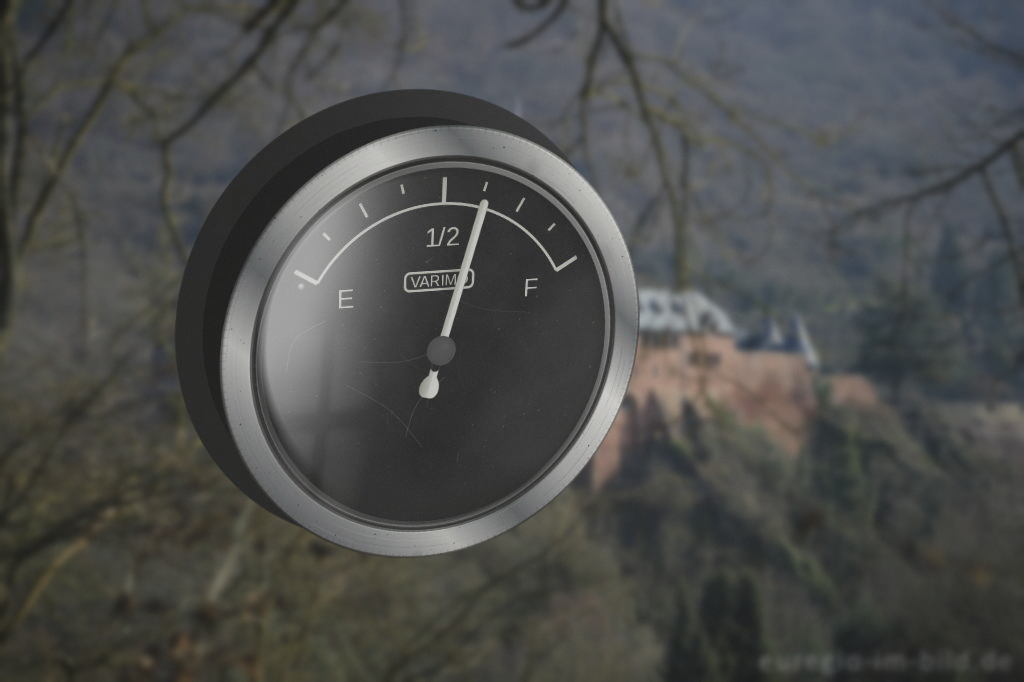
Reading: {"value": 0.625}
